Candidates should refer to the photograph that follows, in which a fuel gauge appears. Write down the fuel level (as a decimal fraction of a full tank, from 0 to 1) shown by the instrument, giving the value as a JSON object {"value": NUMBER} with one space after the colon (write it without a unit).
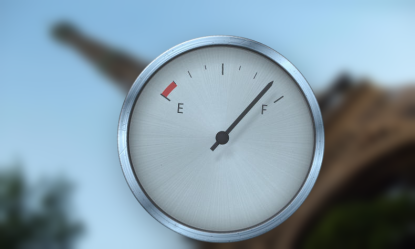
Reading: {"value": 0.875}
